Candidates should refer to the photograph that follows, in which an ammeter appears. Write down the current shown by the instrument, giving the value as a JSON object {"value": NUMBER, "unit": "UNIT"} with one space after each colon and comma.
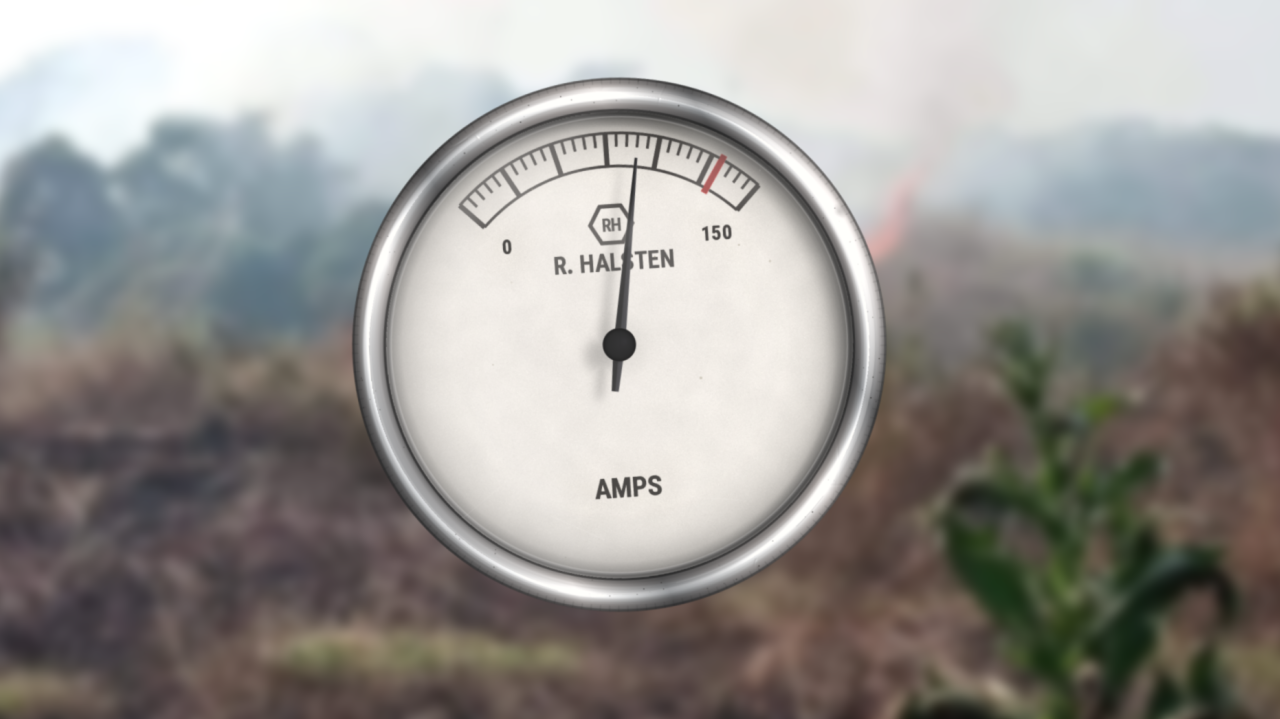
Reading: {"value": 90, "unit": "A"}
